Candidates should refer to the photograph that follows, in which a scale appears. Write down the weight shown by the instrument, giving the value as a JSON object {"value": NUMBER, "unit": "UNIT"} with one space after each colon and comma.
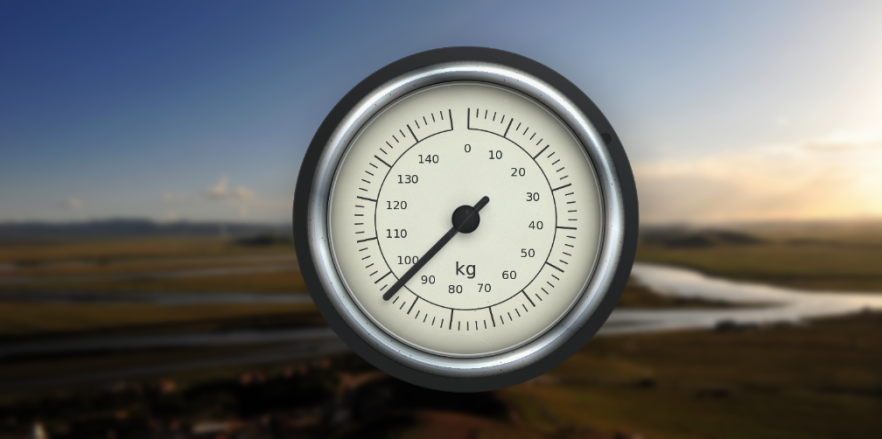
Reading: {"value": 96, "unit": "kg"}
